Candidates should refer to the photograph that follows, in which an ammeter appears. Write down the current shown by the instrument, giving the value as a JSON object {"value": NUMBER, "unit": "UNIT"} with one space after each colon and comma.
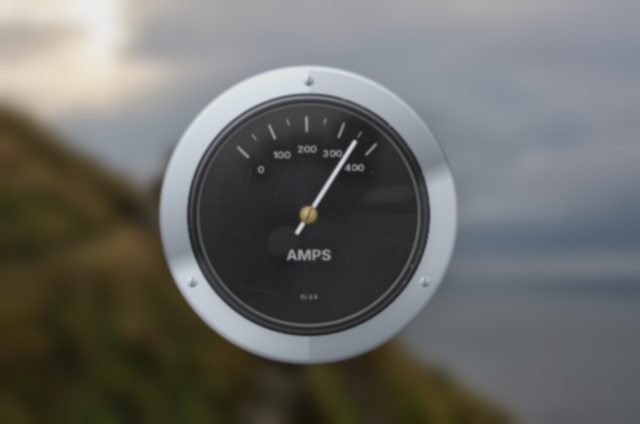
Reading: {"value": 350, "unit": "A"}
